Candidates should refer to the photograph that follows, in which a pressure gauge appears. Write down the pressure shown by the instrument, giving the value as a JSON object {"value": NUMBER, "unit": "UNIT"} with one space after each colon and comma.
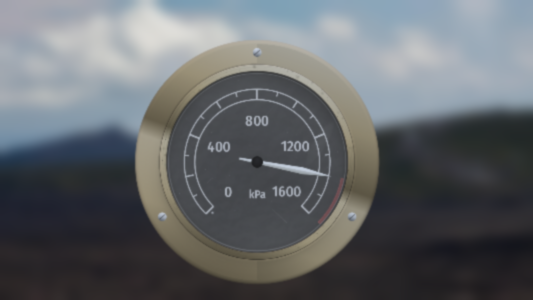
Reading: {"value": 1400, "unit": "kPa"}
